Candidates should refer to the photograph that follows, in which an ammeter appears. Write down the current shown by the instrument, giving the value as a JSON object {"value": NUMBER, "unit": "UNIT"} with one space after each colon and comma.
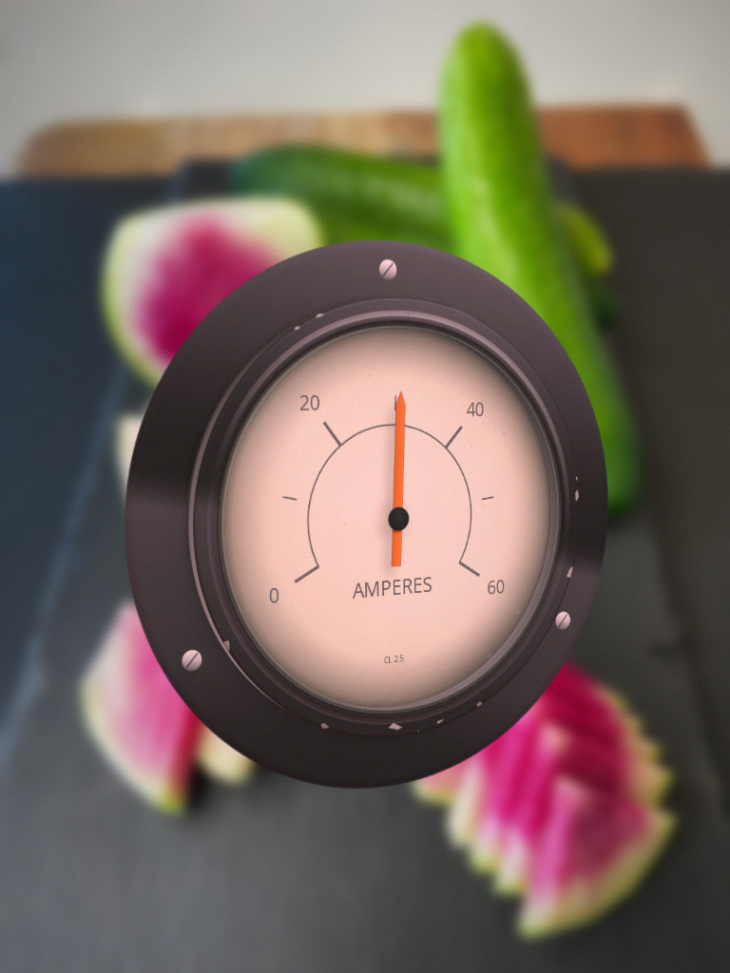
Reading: {"value": 30, "unit": "A"}
